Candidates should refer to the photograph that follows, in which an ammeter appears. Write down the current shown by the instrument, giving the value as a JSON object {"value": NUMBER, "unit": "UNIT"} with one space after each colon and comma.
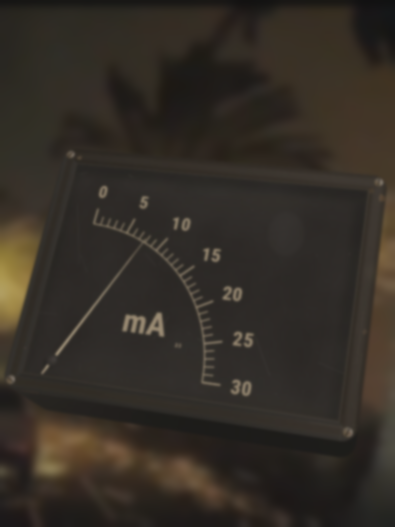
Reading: {"value": 8, "unit": "mA"}
